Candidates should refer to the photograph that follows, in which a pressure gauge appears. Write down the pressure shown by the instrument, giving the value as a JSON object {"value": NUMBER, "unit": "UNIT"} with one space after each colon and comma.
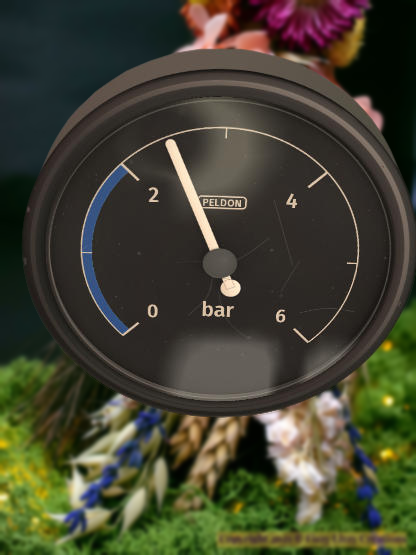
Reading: {"value": 2.5, "unit": "bar"}
